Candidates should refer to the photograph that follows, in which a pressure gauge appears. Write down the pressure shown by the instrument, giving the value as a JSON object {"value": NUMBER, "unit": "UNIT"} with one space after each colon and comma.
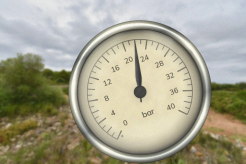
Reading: {"value": 22, "unit": "bar"}
